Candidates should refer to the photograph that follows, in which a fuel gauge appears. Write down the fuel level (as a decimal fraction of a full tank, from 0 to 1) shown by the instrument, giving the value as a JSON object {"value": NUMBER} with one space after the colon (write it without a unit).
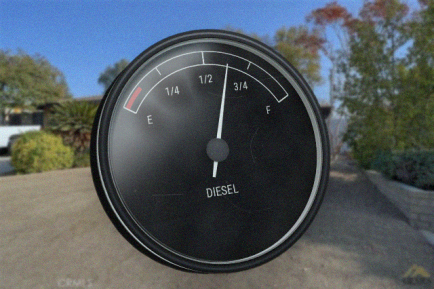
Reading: {"value": 0.625}
